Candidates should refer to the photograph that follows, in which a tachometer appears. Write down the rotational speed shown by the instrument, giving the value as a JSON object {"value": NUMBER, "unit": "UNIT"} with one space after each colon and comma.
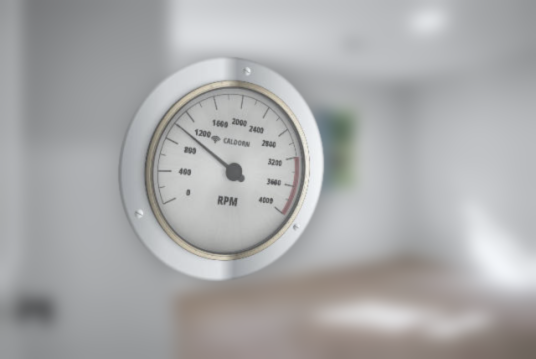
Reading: {"value": 1000, "unit": "rpm"}
